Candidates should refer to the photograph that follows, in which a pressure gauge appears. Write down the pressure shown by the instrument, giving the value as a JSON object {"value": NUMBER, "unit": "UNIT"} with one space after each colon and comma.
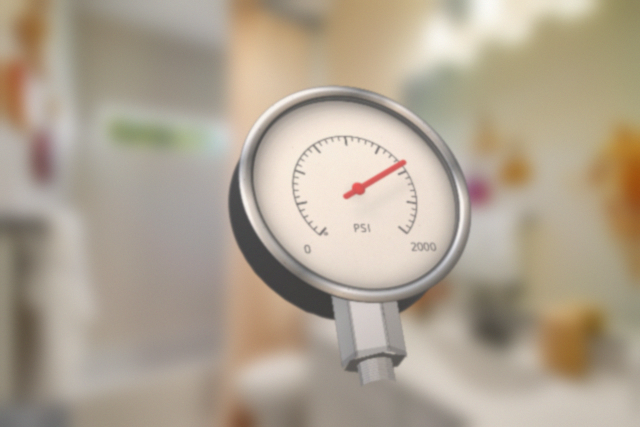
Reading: {"value": 1450, "unit": "psi"}
